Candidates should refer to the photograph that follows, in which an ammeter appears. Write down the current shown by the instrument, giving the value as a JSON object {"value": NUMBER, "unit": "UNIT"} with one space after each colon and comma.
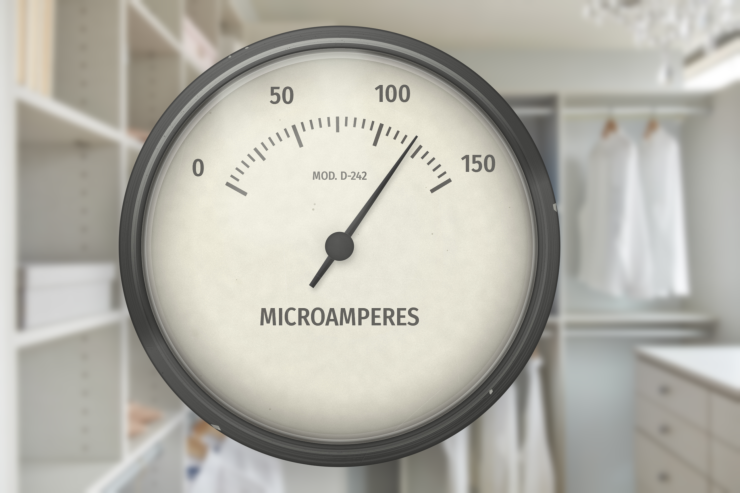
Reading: {"value": 120, "unit": "µA"}
